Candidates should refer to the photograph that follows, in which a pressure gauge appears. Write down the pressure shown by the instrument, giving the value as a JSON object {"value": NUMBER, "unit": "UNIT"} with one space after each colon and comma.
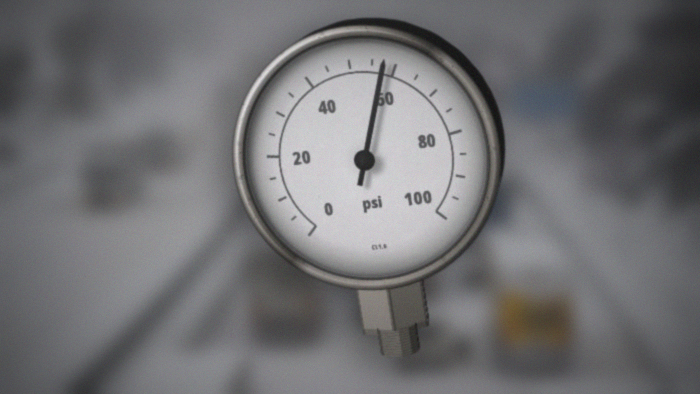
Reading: {"value": 57.5, "unit": "psi"}
